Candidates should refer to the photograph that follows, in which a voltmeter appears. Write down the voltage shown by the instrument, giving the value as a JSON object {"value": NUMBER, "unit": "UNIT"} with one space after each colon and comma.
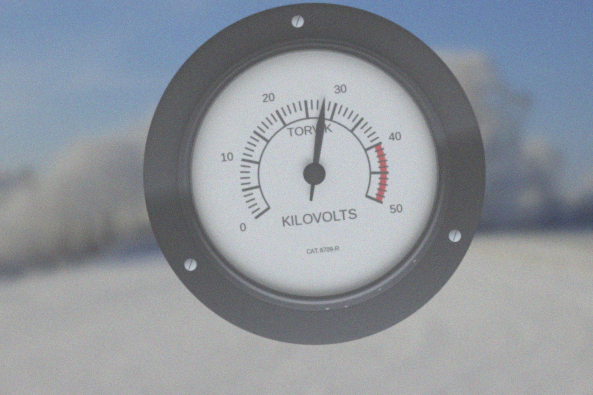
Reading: {"value": 28, "unit": "kV"}
